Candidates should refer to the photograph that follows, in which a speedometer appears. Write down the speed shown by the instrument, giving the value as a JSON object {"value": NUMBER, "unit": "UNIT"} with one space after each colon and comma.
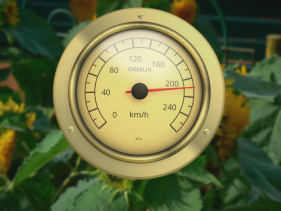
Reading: {"value": 210, "unit": "km/h"}
